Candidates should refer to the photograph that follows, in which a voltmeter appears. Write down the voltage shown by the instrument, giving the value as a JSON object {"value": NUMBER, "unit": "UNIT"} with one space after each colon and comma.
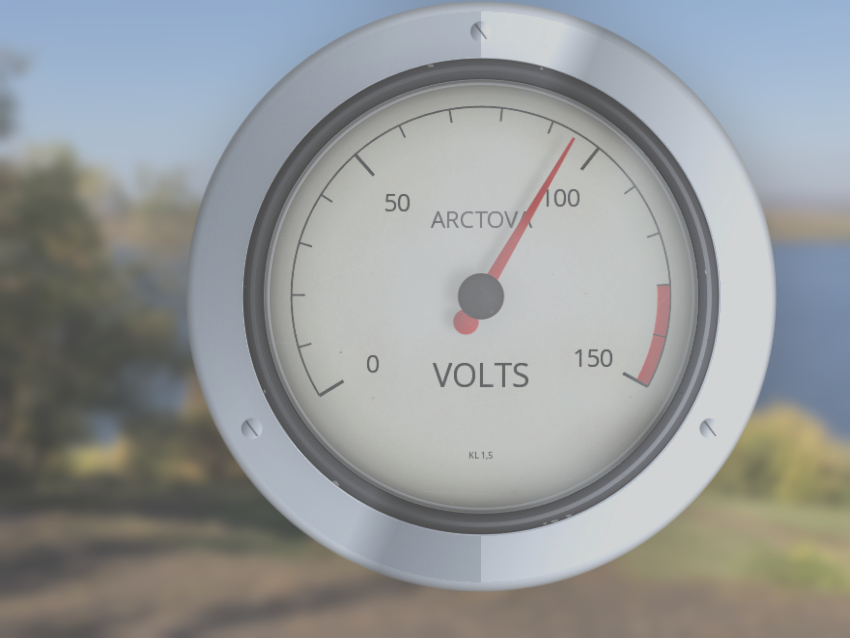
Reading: {"value": 95, "unit": "V"}
